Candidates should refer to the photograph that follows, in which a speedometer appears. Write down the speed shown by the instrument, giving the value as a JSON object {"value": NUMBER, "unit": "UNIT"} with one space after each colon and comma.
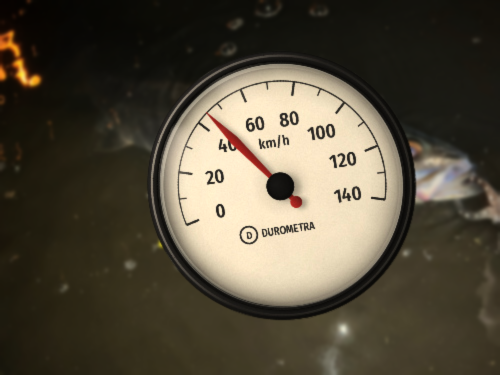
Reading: {"value": 45, "unit": "km/h"}
